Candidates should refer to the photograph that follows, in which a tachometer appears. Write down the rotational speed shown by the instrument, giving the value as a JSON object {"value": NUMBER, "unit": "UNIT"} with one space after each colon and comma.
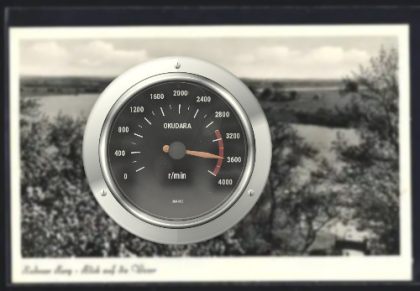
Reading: {"value": 3600, "unit": "rpm"}
